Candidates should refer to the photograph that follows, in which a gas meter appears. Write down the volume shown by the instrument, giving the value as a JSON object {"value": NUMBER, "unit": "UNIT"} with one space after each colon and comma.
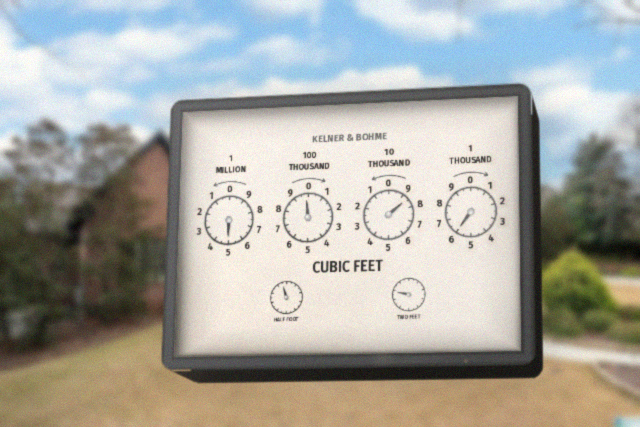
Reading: {"value": 498600, "unit": "ft³"}
